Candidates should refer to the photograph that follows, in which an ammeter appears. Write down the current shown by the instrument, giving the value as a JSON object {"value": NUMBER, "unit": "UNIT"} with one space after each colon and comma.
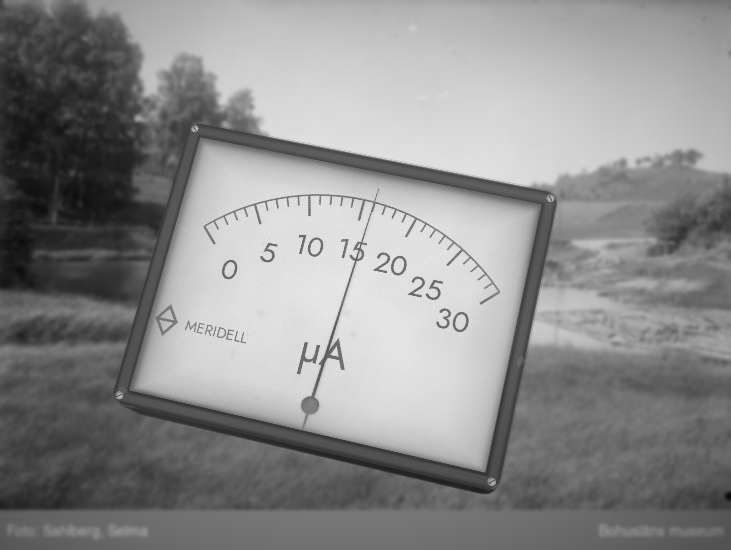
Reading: {"value": 16, "unit": "µA"}
